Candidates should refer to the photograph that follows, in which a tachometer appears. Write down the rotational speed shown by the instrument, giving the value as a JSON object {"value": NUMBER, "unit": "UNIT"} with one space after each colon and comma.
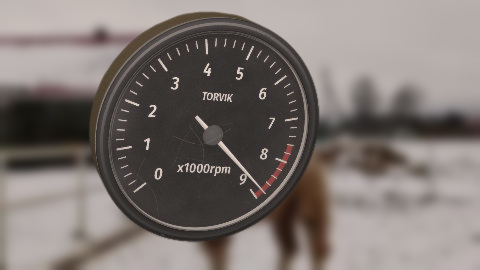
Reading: {"value": 8800, "unit": "rpm"}
